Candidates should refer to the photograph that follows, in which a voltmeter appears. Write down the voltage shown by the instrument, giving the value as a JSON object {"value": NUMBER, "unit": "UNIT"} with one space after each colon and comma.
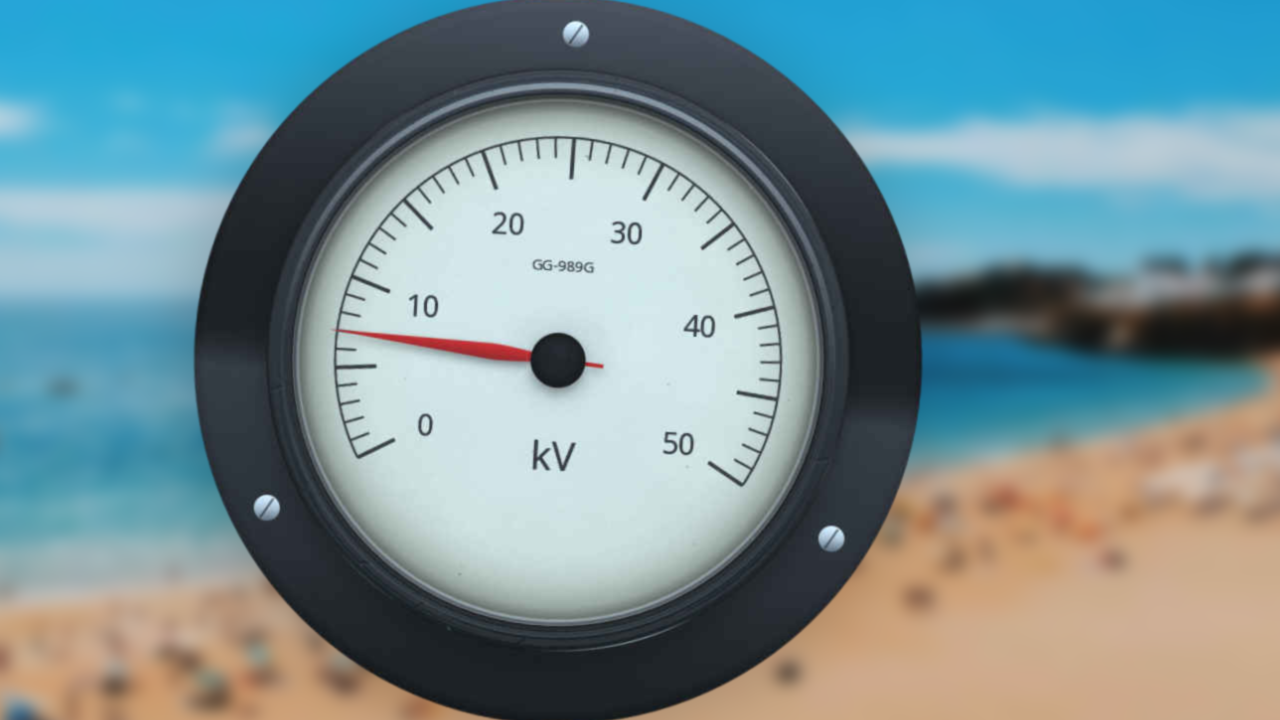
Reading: {"value": 7, "unit": "kV"}
